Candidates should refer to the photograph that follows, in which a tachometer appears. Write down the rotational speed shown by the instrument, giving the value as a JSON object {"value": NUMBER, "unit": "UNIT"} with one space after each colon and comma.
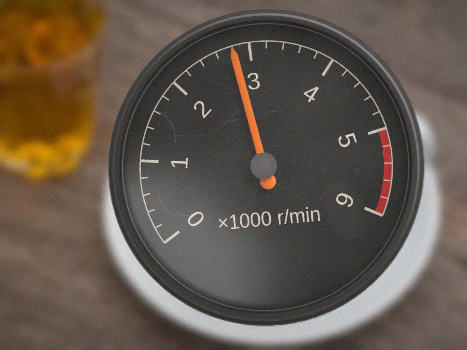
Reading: {"value": 2800, "unit": "rpm"}
